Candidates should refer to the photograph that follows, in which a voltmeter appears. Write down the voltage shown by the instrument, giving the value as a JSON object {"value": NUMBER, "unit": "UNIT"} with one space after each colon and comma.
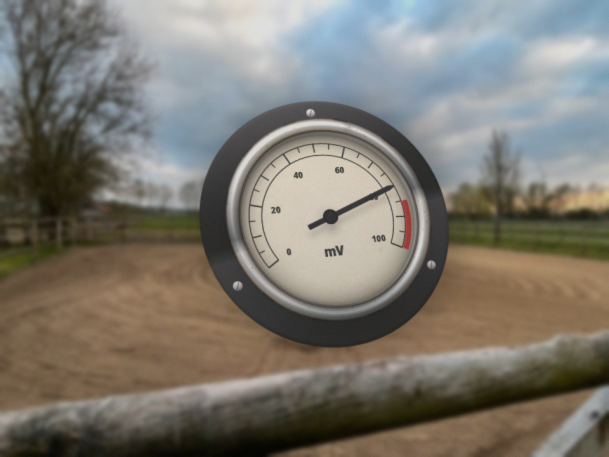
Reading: {"value": 80, "unit": "mV"}
